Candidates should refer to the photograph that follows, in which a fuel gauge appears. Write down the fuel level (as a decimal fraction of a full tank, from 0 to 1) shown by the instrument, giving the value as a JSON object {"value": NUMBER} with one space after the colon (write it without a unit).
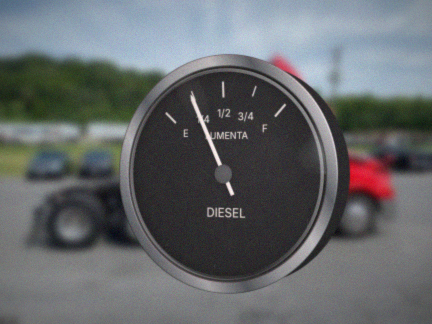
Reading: {"value": 0.25}
